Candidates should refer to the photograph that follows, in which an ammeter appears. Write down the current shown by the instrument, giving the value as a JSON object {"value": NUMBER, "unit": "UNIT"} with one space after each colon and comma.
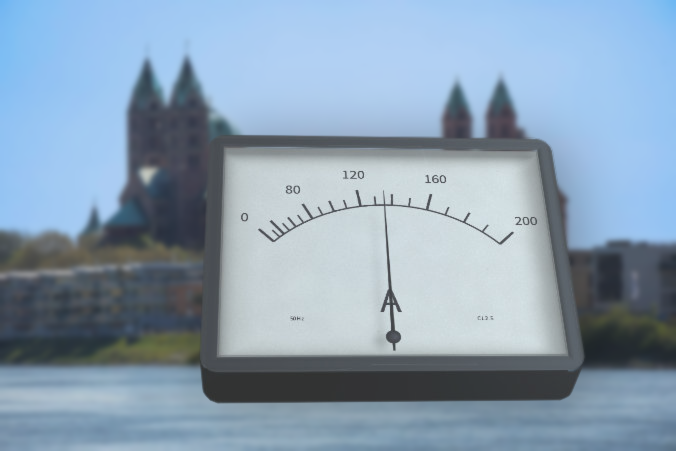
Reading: {"value": 135, "unit": "A"}
